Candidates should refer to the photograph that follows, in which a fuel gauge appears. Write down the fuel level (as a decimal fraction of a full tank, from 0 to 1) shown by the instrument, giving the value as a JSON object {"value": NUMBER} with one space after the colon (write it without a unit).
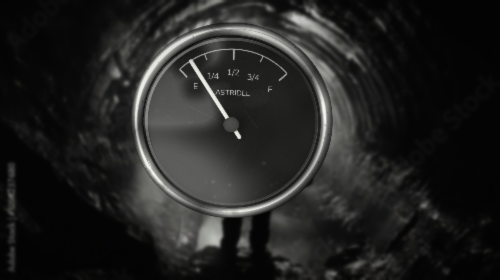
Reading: {"value": 0.125}
